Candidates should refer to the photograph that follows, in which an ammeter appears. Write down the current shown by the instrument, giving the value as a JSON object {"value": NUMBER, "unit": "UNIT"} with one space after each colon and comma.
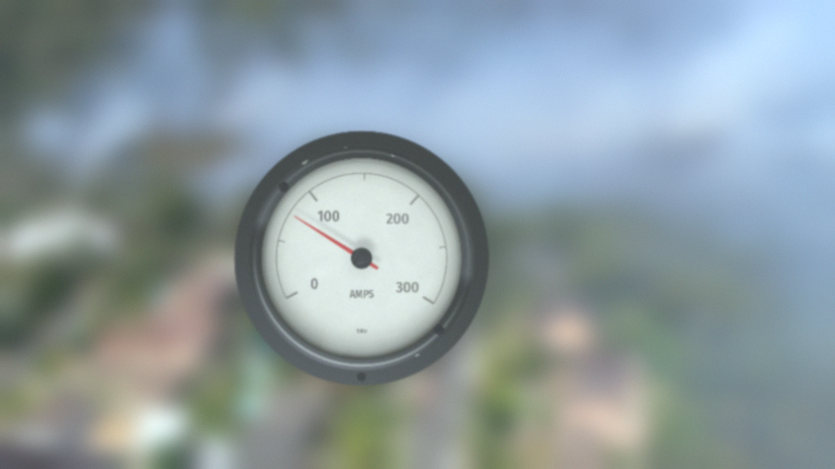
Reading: {"value": 75, "unit": "A"}
